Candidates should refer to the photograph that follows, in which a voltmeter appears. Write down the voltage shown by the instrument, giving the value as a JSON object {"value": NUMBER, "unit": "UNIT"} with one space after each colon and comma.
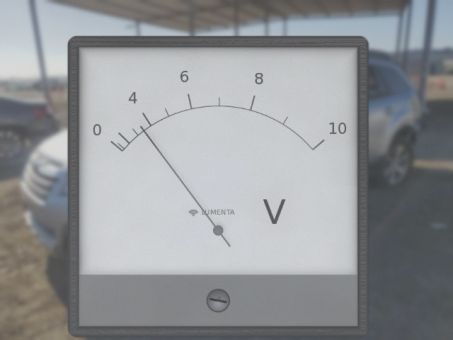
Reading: {"value": 3.5, "unit": "V"}
